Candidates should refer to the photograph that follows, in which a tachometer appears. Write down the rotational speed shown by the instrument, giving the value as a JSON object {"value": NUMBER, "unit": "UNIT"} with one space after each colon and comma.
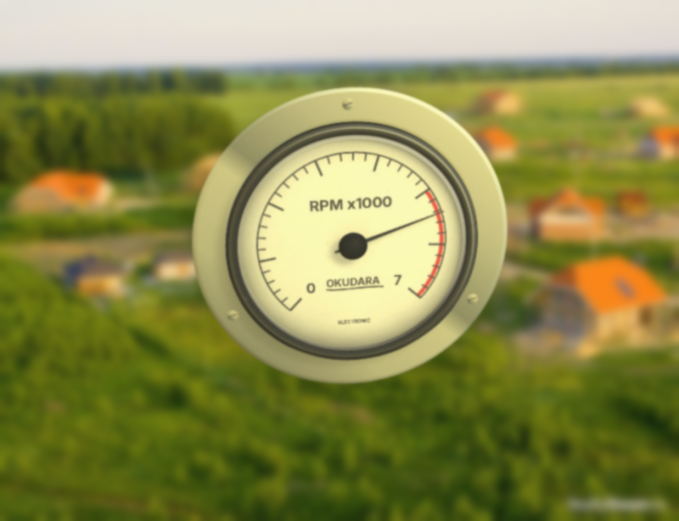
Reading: {"value": 5400, "unit": "rpm"}
